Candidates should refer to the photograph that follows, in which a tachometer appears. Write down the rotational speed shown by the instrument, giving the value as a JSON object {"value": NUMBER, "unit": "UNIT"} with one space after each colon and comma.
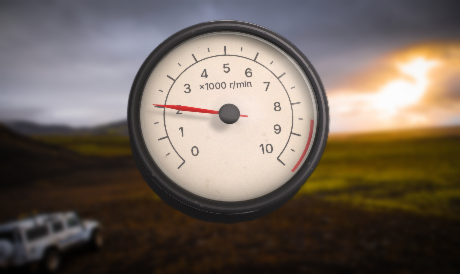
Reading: {"value": 2000, "unit": "rpm"}
